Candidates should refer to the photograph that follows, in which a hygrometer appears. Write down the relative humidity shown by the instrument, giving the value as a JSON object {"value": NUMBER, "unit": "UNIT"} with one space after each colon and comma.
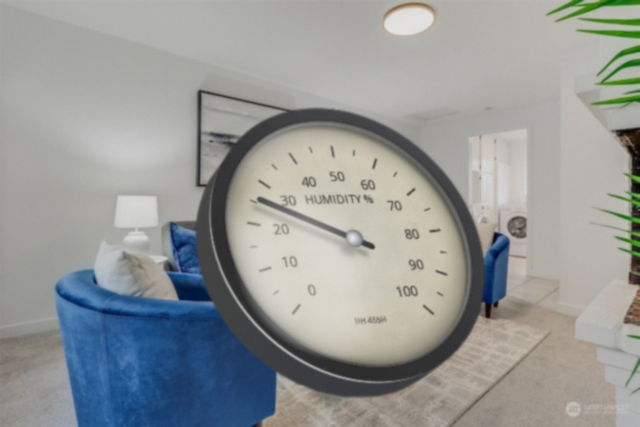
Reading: {"value": 25, "unit": "%"}
